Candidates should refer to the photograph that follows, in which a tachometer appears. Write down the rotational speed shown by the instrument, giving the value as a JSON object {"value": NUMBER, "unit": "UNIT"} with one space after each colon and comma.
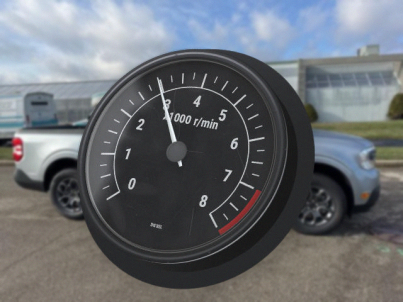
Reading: {"value": 3000, "unit": "rpm"}
